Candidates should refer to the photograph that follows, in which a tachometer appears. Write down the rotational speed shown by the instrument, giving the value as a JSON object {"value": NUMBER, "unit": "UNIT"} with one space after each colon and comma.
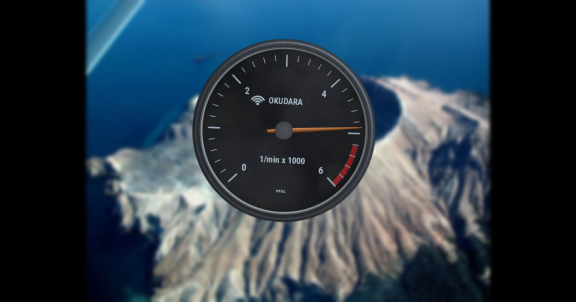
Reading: {"value": 4900, "unit": "rpm"}
